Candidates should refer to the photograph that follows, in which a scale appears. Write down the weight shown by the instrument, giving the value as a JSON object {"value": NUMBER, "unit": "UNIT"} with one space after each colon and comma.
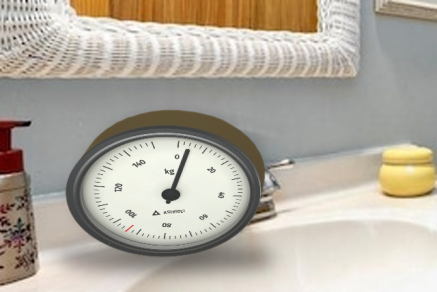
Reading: {"value": 4, "unit": "kg"}
